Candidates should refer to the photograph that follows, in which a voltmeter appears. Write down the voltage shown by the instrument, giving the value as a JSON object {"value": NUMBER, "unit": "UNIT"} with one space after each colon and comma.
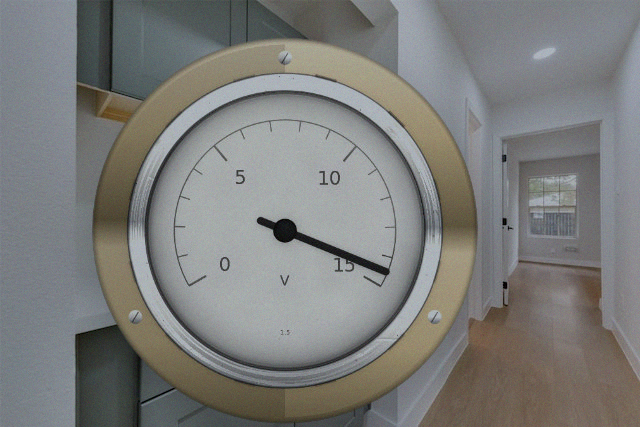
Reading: {"value": 14.5, "unit": "V"}
